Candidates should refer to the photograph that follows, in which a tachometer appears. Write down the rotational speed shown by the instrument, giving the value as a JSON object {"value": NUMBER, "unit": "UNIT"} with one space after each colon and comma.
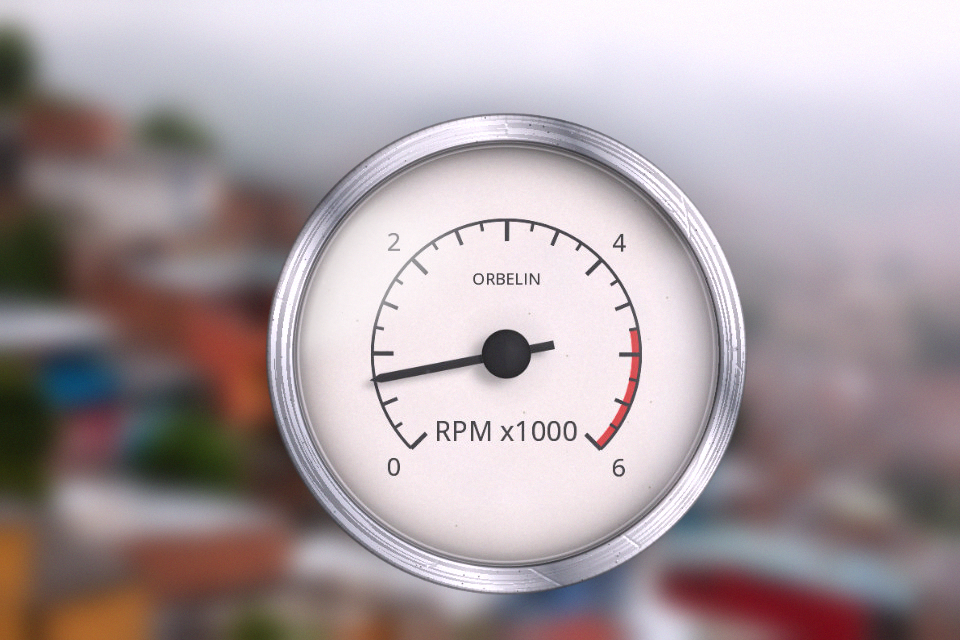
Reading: {"value": 750, "unit": "rpm"}
